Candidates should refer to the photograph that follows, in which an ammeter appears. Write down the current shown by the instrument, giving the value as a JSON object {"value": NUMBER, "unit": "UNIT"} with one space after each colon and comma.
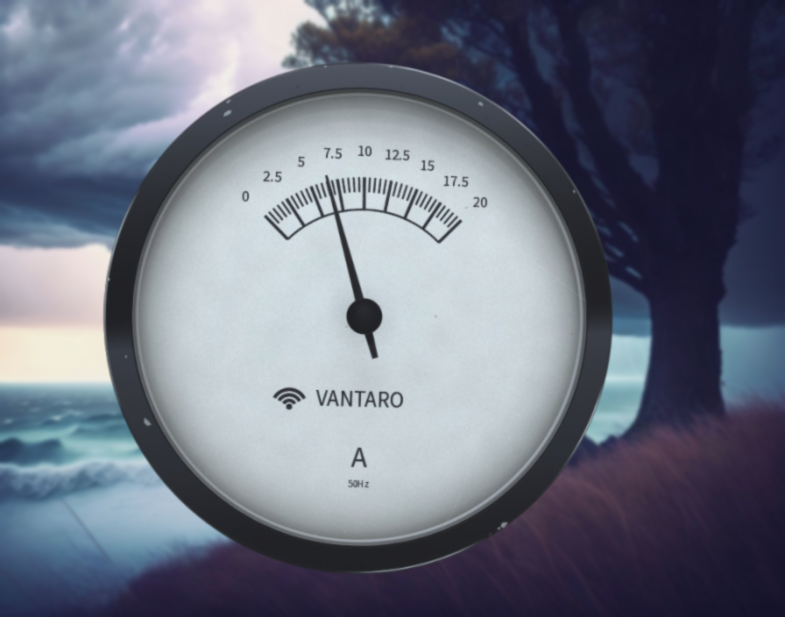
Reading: {"value": 6.5, "unit": "A"}
